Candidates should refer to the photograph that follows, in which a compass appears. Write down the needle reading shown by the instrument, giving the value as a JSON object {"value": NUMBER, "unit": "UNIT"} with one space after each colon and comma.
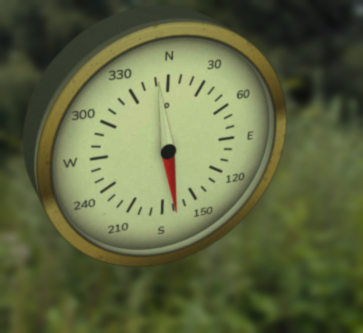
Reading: {"value": 170, "unit": "°"}
